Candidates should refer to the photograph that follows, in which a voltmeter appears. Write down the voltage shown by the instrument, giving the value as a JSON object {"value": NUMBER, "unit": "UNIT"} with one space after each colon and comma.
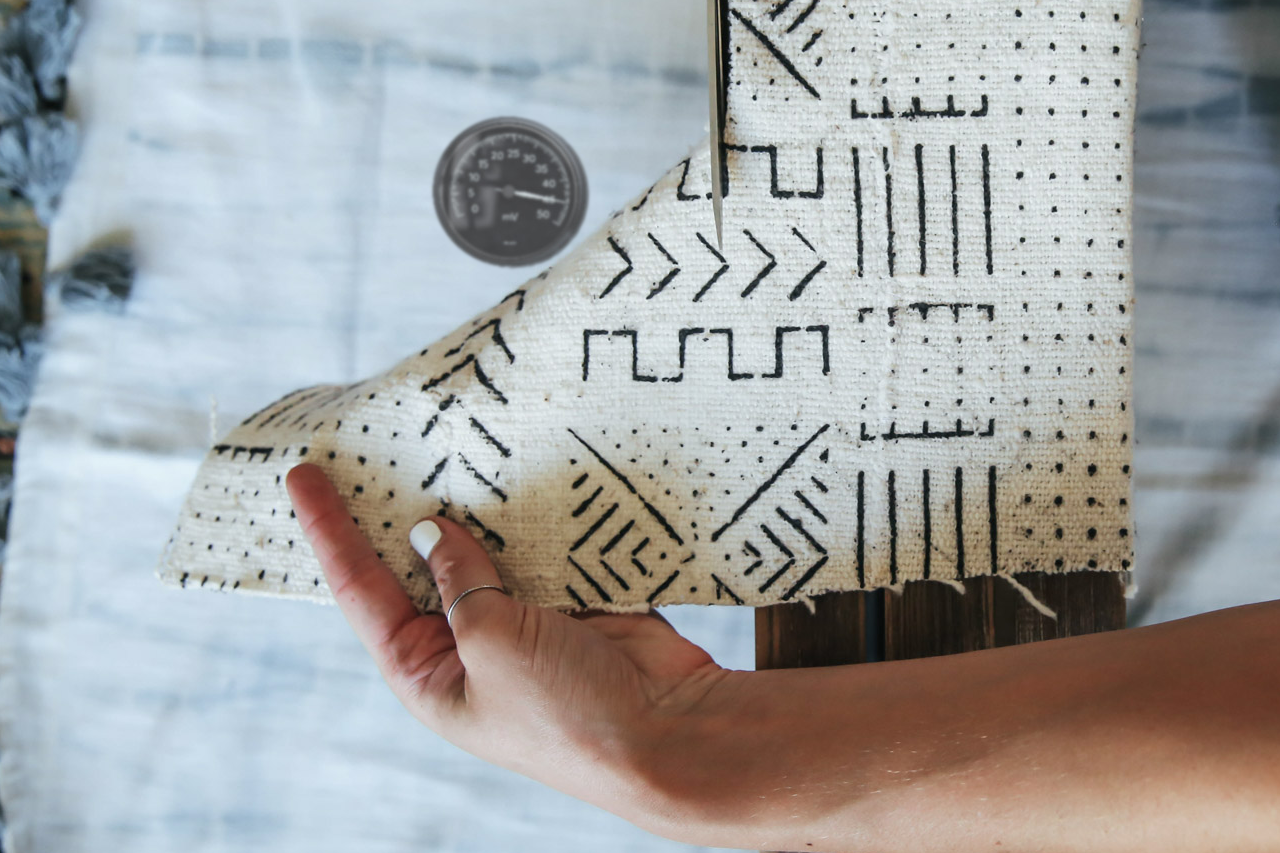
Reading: {"value": 45, "unit": "mV"}
